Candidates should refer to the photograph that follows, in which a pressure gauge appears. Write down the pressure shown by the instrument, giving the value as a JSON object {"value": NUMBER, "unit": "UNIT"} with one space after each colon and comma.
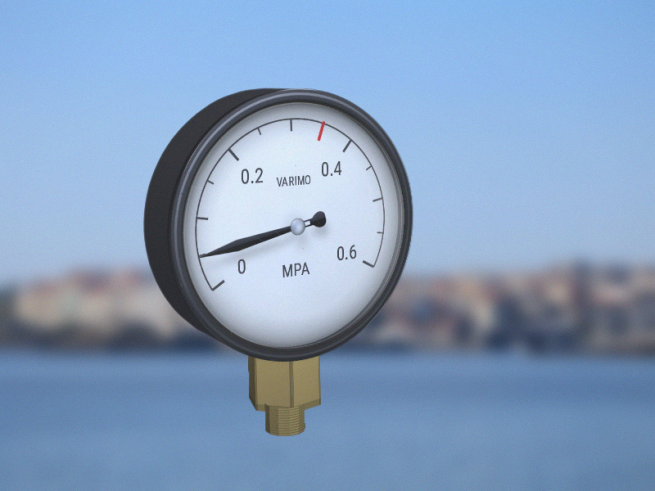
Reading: {"value": 0.05, "unit": "MPa"}
